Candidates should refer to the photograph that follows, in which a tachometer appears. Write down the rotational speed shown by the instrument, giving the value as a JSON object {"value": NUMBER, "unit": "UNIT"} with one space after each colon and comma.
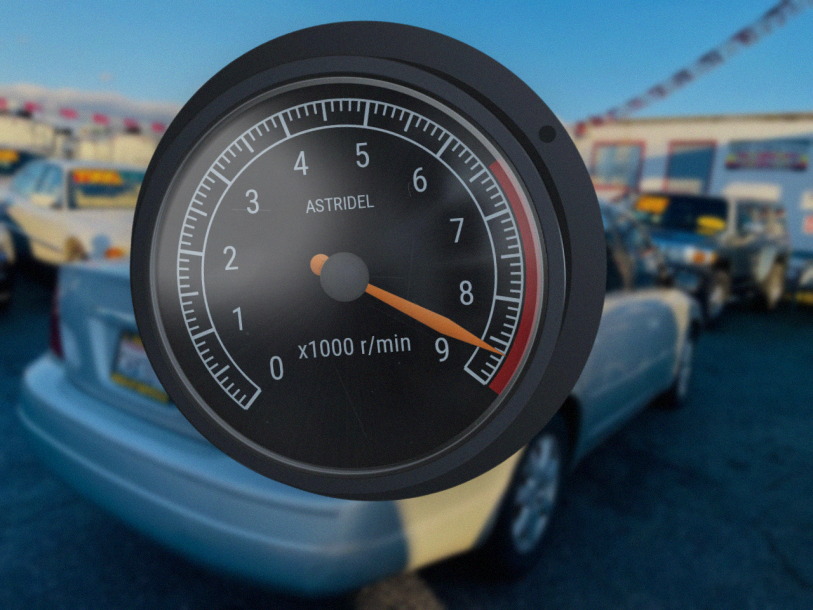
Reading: {"value": 8600, "unit": "rpm"}
